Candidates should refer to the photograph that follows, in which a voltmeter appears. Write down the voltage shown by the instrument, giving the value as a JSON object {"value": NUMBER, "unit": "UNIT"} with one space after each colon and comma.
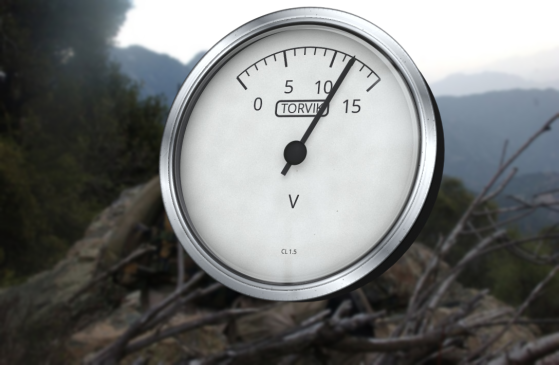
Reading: {"value": 12, "unit": "V"}
